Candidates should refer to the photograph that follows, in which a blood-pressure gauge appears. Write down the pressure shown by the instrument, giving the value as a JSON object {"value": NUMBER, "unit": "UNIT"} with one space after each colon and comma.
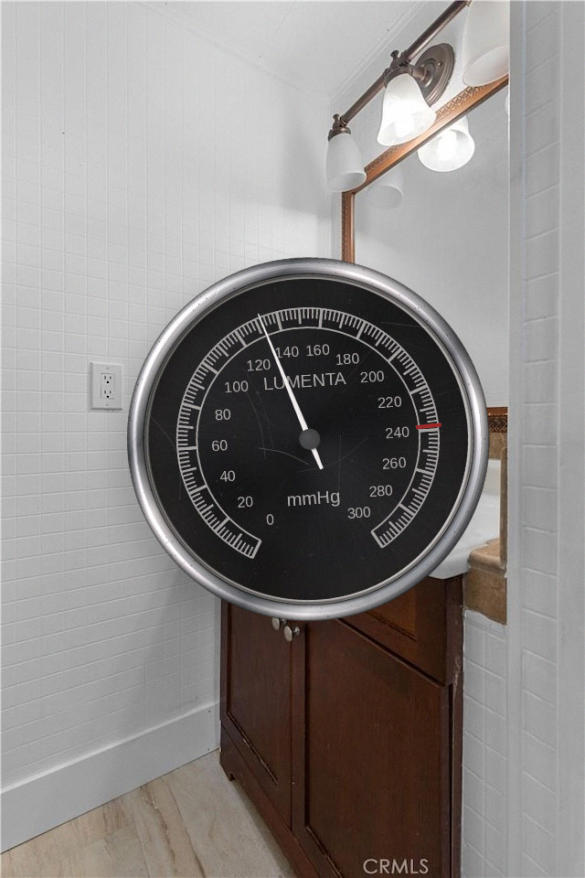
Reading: {"value": 132, "unit": "mmHg"}
